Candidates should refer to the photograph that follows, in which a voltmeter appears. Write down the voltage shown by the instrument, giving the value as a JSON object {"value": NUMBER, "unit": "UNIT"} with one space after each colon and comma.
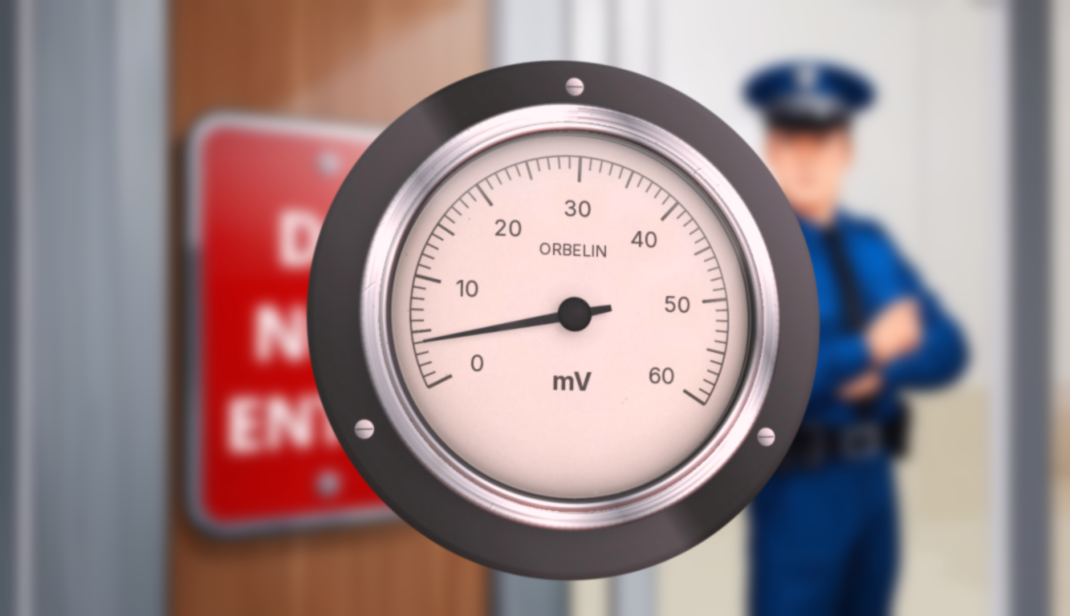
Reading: {"value": 4, "unit": "mV"}
